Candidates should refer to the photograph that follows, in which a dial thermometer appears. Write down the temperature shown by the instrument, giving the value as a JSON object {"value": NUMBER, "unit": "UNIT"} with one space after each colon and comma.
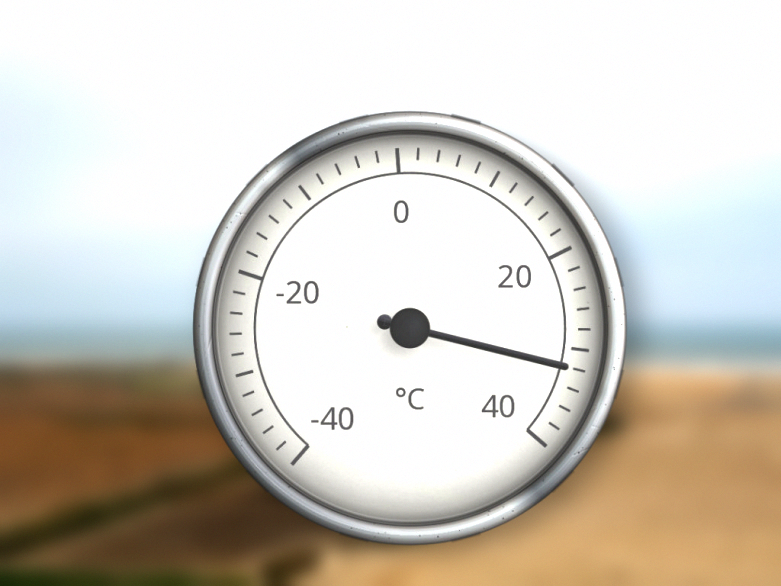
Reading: {"value": 32, "unit": "°C"}
